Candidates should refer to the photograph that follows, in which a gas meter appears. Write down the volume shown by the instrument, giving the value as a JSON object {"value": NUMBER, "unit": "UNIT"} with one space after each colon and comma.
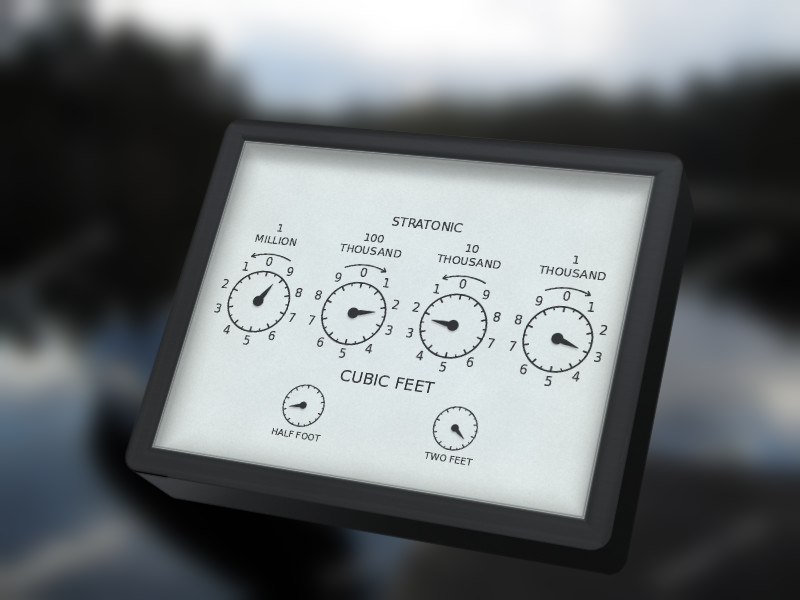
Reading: {"value": 922300, "unit": "ft³"}
